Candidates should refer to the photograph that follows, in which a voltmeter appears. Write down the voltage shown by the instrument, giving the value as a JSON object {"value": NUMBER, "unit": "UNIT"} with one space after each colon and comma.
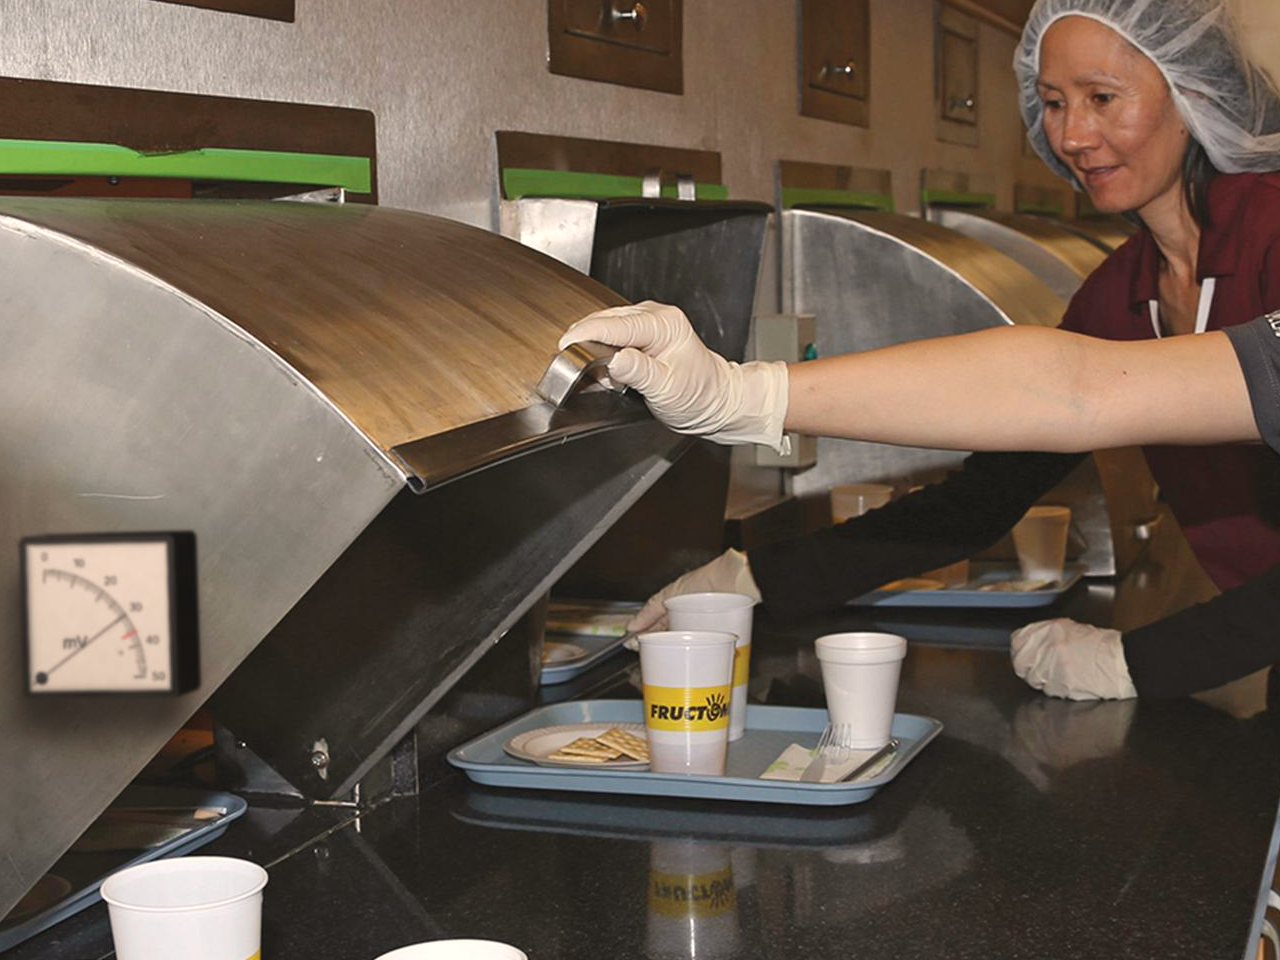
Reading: {"value": 30, "unit": "mV"}
